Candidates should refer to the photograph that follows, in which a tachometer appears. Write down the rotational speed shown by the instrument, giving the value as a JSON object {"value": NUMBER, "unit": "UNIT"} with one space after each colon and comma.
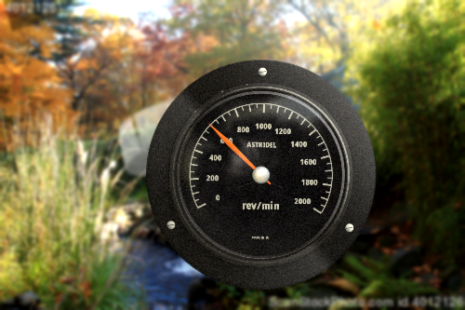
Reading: {"value": 600, "unit": "rpm"}
